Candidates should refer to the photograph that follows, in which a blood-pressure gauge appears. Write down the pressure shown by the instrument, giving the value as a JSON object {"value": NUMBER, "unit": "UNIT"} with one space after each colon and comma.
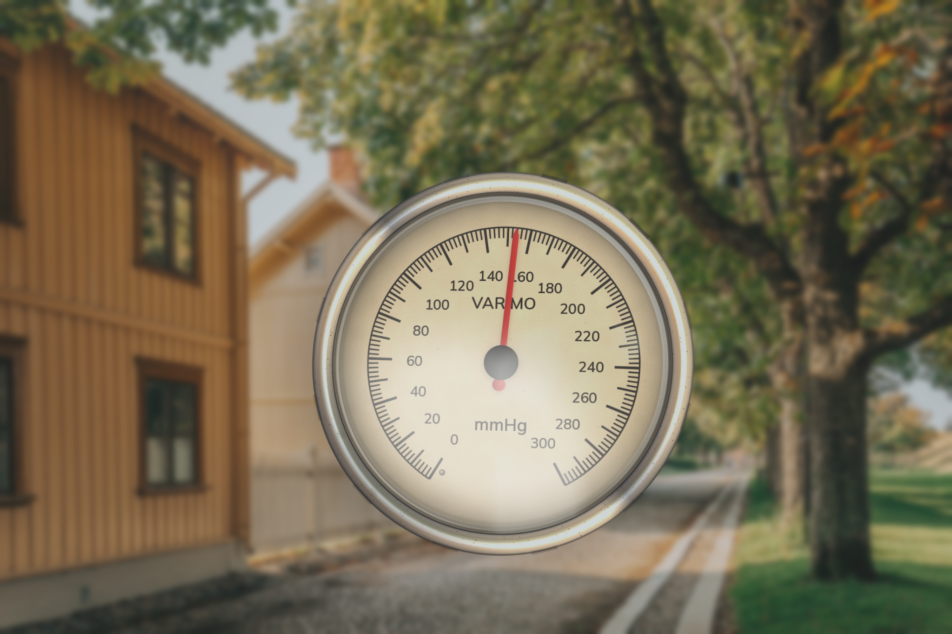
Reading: {"value": 154, "unit": "mmHg"}
